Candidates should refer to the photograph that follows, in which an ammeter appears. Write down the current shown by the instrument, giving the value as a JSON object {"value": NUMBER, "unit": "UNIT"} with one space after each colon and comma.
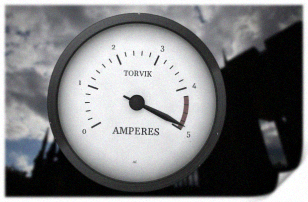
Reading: {"value": 4.9, "unit": "A"}
